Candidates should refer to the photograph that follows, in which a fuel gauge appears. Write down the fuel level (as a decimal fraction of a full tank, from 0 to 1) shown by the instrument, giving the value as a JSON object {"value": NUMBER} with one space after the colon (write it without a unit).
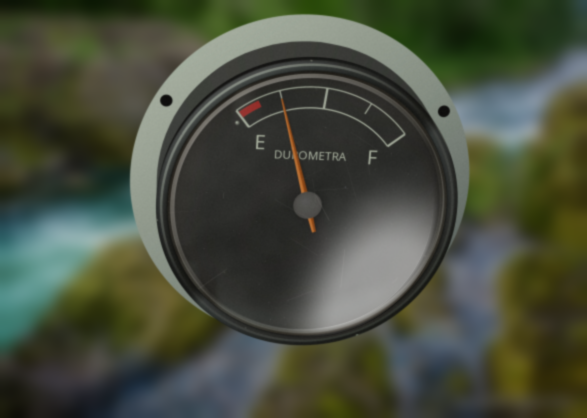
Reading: {"value": 0.25}
